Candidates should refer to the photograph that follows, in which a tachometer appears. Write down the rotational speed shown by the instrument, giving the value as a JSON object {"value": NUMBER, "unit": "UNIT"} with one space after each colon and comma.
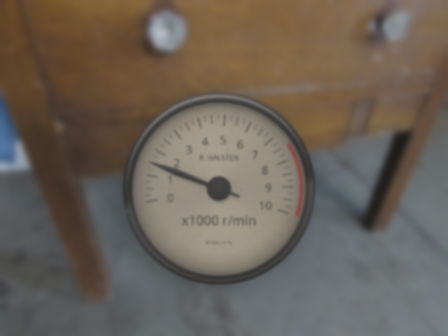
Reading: {"value": 1500, "unit": "rpm"}
